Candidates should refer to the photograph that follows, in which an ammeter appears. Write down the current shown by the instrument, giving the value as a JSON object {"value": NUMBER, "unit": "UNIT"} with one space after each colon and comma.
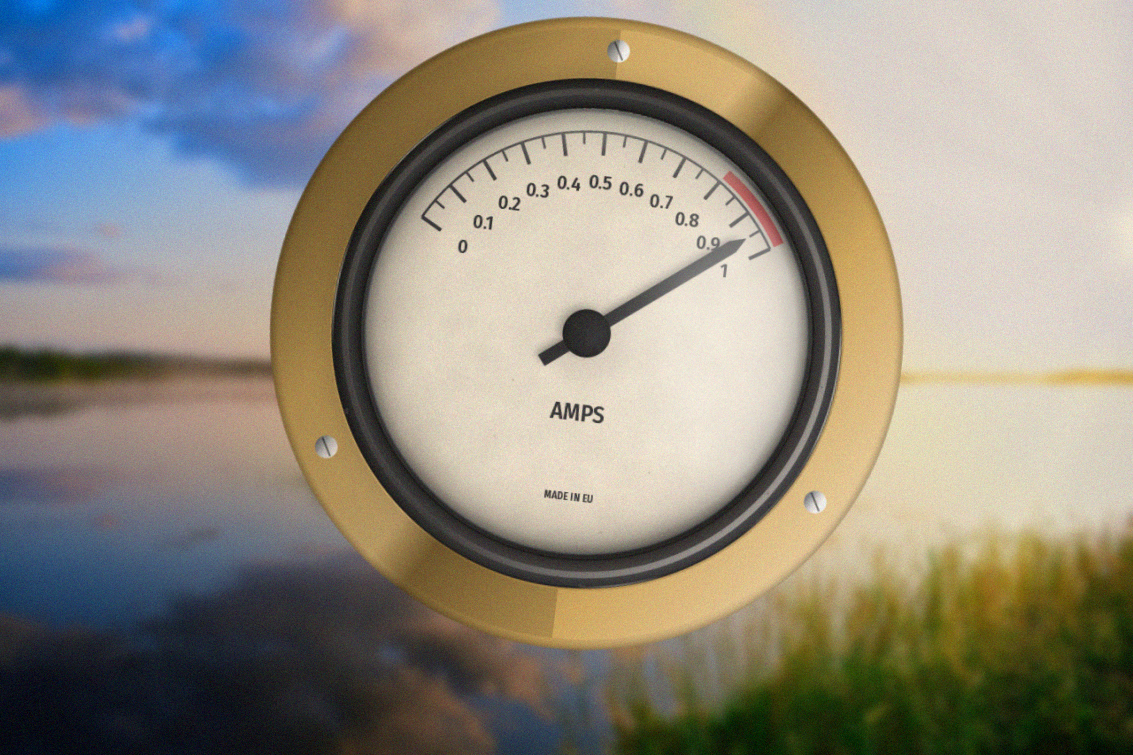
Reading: {"value": 0.95, "unit": "A"}
